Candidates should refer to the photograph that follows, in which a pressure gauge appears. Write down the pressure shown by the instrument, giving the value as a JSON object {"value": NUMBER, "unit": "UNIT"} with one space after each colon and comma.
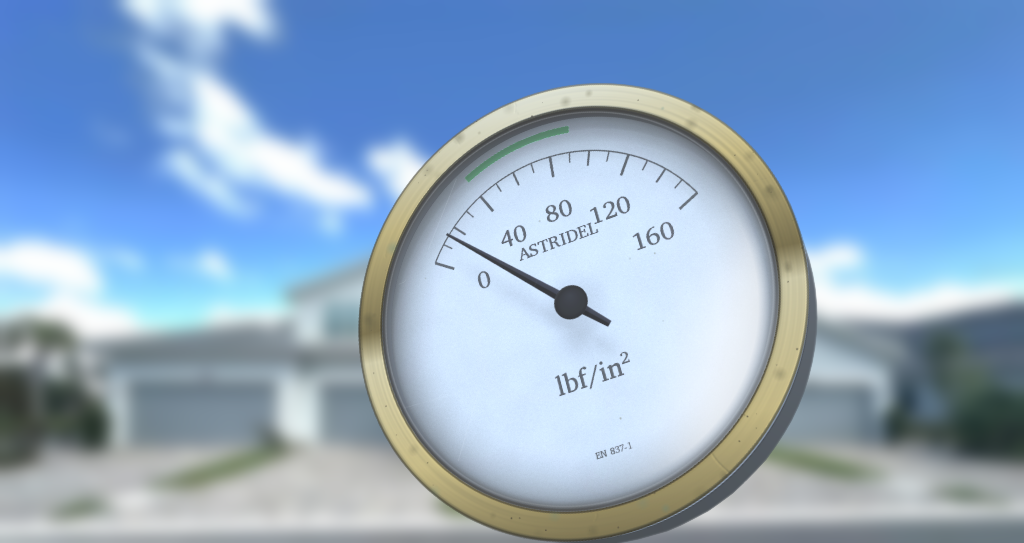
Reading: {"value": 15, "unit": "psi"}
